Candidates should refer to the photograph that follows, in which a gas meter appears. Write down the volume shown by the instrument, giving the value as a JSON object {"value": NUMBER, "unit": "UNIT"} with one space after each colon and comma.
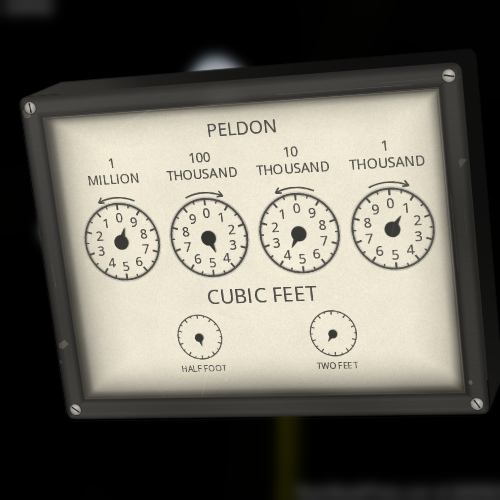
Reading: {"value": 944100, "unit": "ft³"}
